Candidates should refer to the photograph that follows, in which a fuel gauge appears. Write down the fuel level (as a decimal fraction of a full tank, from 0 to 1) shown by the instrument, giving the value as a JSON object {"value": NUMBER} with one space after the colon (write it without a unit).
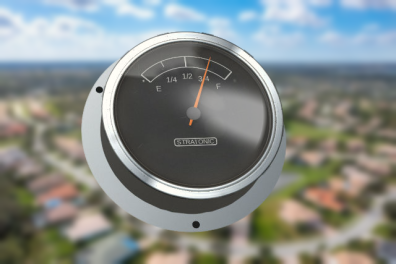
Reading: {"value": 0.75}
